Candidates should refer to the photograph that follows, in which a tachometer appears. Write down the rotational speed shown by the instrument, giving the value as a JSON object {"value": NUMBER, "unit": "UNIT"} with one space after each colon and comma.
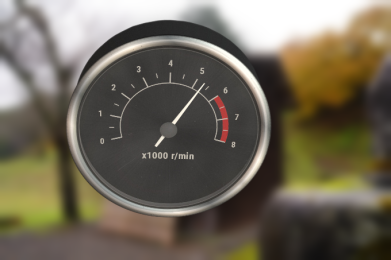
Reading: {"value": 5250, "unit": "rpm"}
